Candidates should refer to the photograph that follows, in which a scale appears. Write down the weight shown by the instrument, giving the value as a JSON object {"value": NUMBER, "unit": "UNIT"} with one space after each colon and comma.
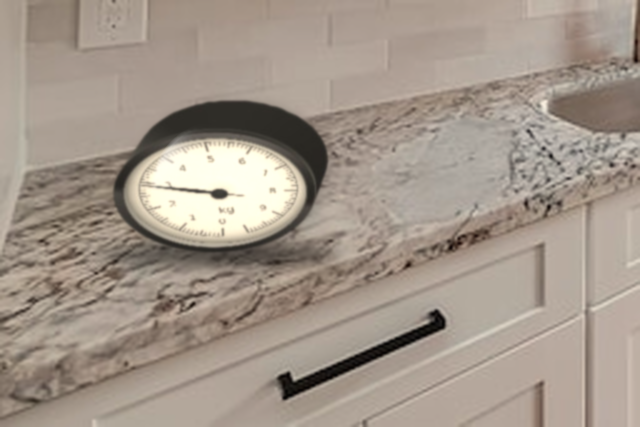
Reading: {"value": 3, "unit": "kg"}
